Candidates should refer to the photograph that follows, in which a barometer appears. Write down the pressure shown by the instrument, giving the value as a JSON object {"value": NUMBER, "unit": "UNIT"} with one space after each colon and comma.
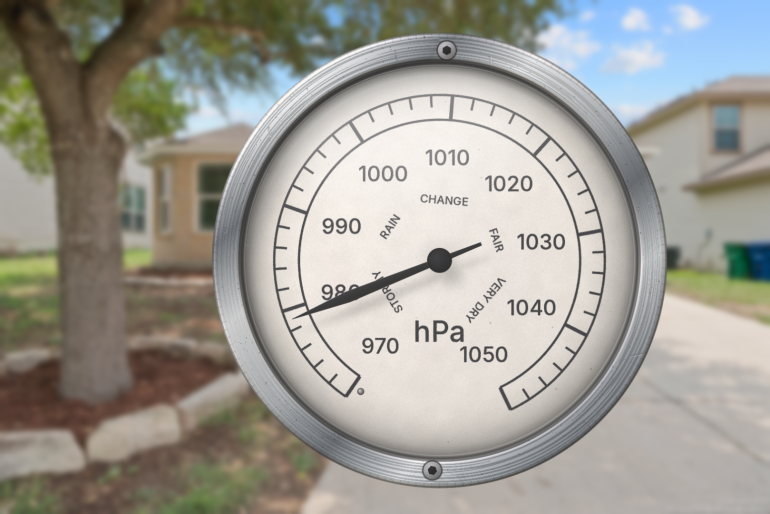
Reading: {"value": 979, "unit": "hPa"}
